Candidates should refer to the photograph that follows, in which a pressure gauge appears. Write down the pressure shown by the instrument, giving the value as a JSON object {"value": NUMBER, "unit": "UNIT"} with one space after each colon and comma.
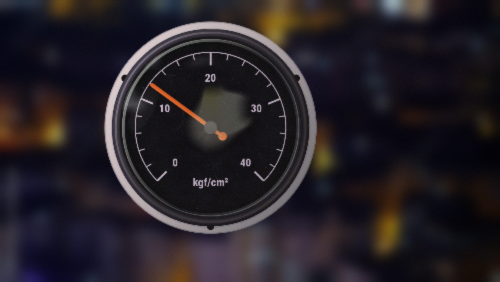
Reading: {"value": 12, "unit": "kg/cm²"}
